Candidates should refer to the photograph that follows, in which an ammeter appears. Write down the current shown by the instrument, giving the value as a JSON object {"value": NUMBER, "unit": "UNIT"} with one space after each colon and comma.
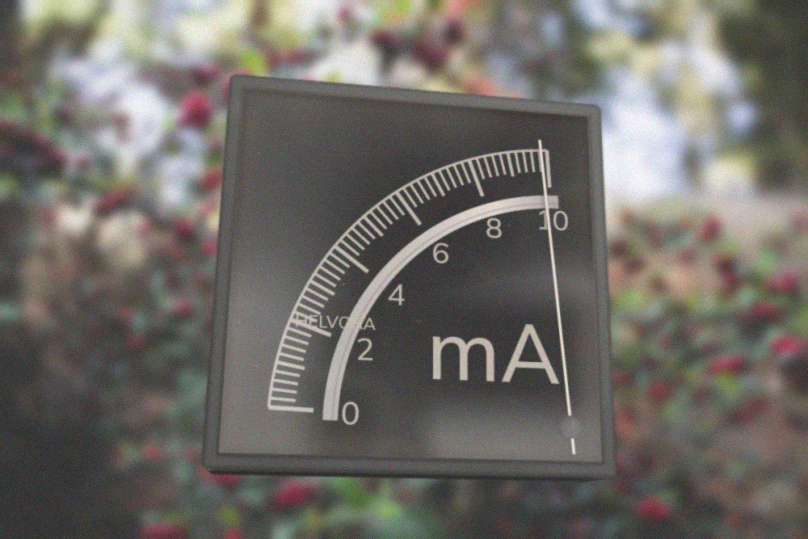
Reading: {"value": 9.8, "unit": "mA"}
